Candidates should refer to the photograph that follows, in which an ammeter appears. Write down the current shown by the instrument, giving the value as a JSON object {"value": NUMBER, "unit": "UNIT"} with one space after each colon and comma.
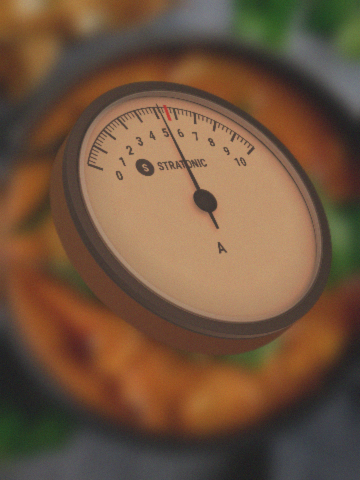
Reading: {"value": 5, "unit": "A"}
